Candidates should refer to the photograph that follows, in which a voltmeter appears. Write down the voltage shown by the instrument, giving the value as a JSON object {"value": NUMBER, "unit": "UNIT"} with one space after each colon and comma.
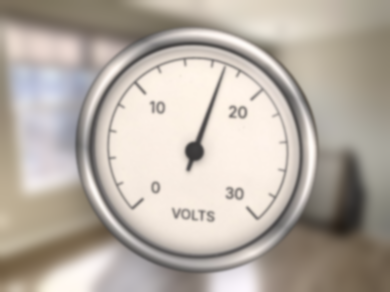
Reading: {"value": 17, "unit": "V"}
